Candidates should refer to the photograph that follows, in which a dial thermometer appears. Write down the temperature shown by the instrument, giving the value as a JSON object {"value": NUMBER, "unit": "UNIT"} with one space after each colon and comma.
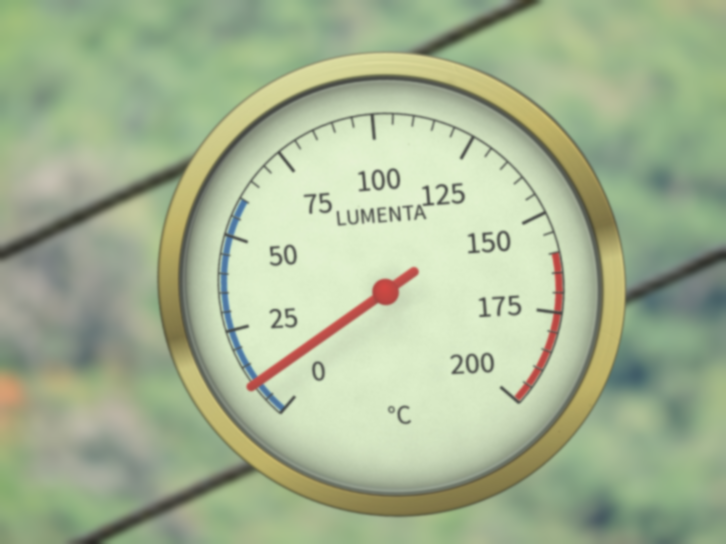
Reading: {"value": 10, "unit": "°C"}
